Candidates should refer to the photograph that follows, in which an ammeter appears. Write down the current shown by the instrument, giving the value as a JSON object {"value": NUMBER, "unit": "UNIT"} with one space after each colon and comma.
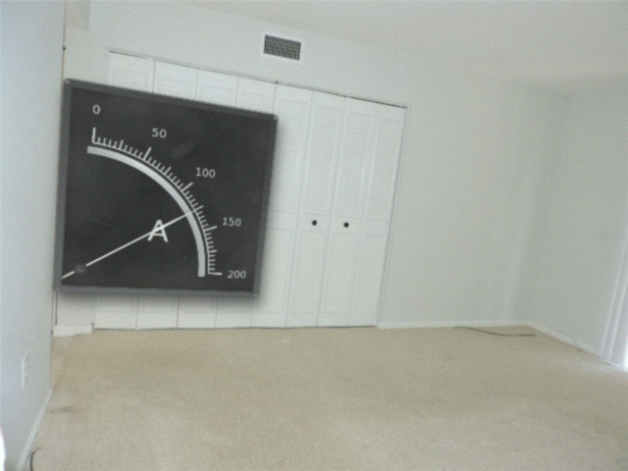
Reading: {"value": 125, "unit": "A"}
